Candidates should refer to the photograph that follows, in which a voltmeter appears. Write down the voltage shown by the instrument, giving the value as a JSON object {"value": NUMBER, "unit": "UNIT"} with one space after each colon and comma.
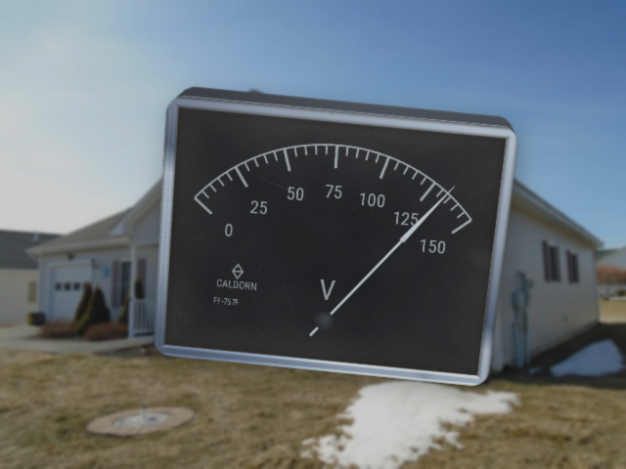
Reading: {"value": 132.5, "unit": "V"}
